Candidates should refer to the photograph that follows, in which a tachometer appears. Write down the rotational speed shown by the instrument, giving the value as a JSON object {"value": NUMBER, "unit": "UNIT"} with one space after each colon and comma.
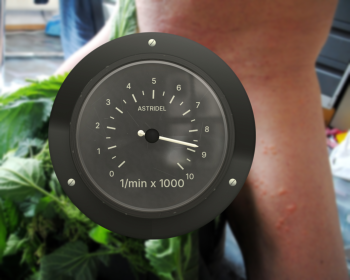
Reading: {"value": 8750, "unit": "rpm"}
